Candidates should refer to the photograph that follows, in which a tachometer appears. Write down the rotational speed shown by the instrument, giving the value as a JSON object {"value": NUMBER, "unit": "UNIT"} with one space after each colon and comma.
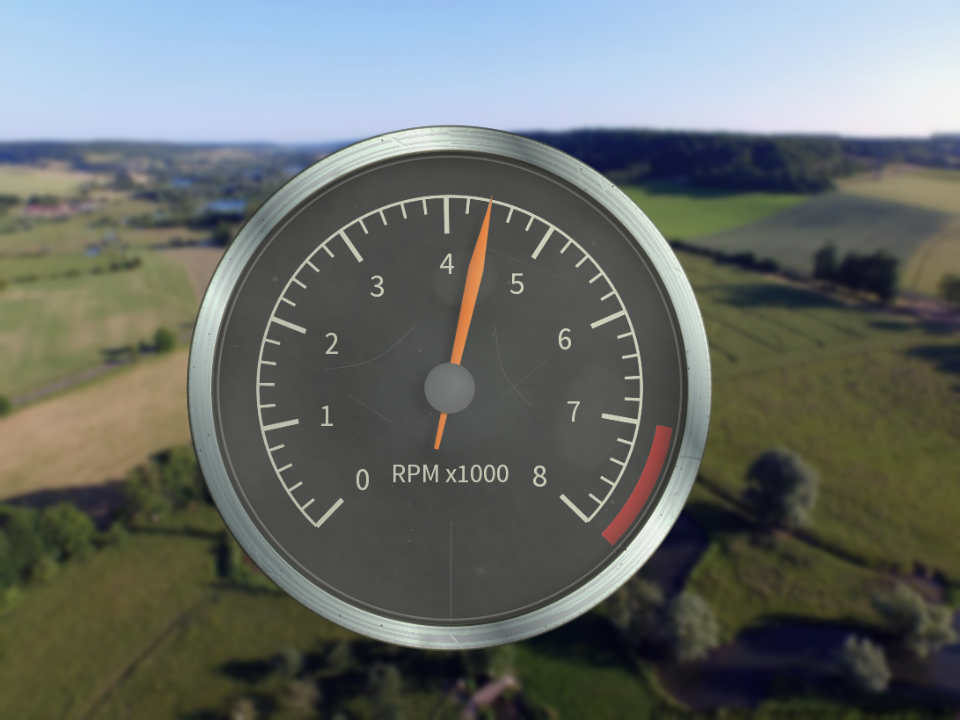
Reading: {"value": 4400, "unit": "rpm"}
